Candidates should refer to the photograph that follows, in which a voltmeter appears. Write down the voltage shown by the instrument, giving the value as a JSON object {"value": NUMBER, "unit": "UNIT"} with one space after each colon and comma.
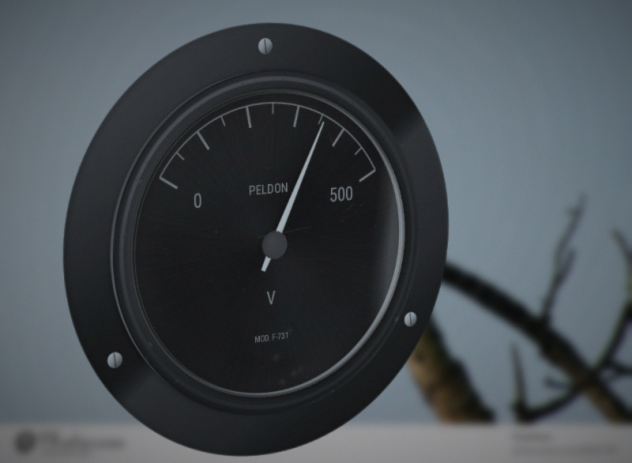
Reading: {"value": 350, "unit": "V"}
